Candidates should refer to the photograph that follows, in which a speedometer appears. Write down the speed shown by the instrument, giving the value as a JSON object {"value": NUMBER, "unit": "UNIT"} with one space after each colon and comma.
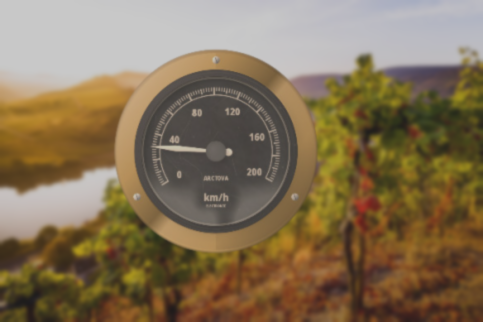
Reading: {"value": 30, "unit": "km/h"}
